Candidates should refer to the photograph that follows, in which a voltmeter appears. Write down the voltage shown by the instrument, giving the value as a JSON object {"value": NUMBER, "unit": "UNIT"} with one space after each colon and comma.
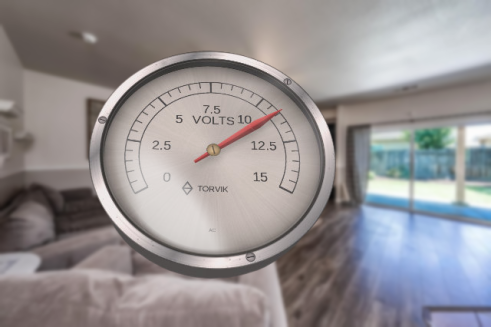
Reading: {"value": 11, "unit": "V"}
